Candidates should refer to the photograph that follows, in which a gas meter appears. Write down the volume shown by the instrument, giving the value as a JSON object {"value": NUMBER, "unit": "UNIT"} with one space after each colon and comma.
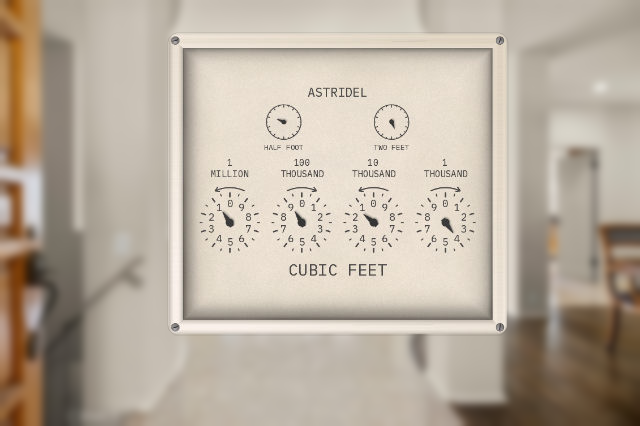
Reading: {"value": 91400, "unit": "ft³"}
